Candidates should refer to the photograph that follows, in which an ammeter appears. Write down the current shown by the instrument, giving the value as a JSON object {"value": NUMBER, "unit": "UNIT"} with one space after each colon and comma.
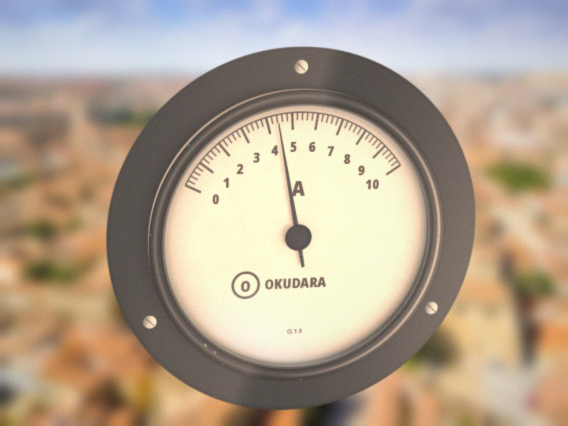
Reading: {"value": 4.4, "unit": "A"}
